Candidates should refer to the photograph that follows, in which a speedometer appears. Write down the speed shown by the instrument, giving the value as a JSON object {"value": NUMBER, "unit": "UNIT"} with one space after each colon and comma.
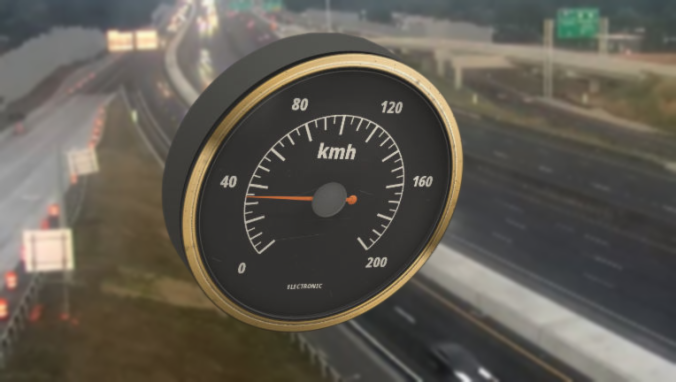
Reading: {"value": 35, "unit": "km/h"}
